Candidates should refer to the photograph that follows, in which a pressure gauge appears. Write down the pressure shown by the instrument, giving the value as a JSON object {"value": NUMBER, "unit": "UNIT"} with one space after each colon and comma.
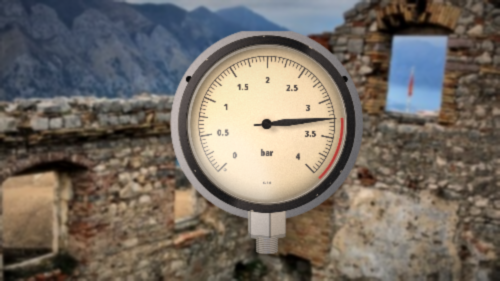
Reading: {"value": 3.25, "unit": "bar"}
